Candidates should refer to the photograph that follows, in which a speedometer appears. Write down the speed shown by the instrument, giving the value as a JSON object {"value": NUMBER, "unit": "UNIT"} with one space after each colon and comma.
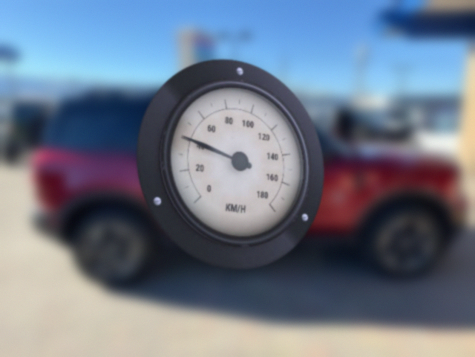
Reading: {"value": 40, "unit": "km/h"}
